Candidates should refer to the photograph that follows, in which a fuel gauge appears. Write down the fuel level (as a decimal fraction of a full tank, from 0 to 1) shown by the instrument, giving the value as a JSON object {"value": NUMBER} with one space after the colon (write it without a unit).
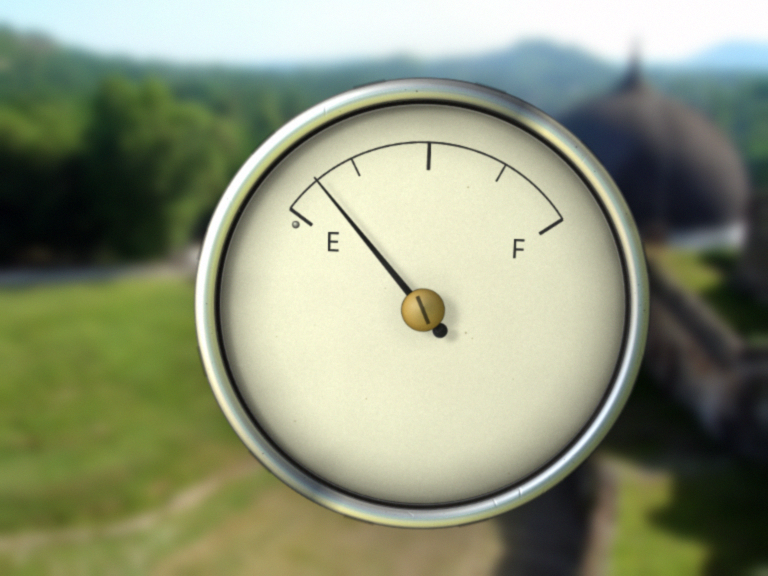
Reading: {"value": 0.125}
